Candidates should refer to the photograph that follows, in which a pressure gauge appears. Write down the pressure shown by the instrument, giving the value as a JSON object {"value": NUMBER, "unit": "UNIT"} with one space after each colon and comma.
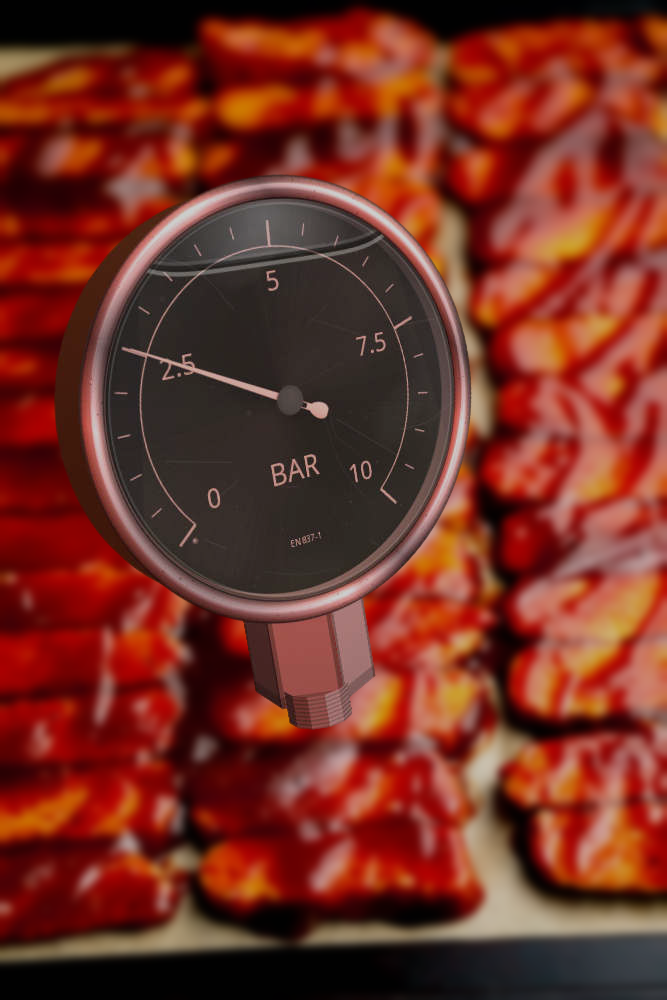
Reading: {"value": 2.5, "unit": "bar"}
